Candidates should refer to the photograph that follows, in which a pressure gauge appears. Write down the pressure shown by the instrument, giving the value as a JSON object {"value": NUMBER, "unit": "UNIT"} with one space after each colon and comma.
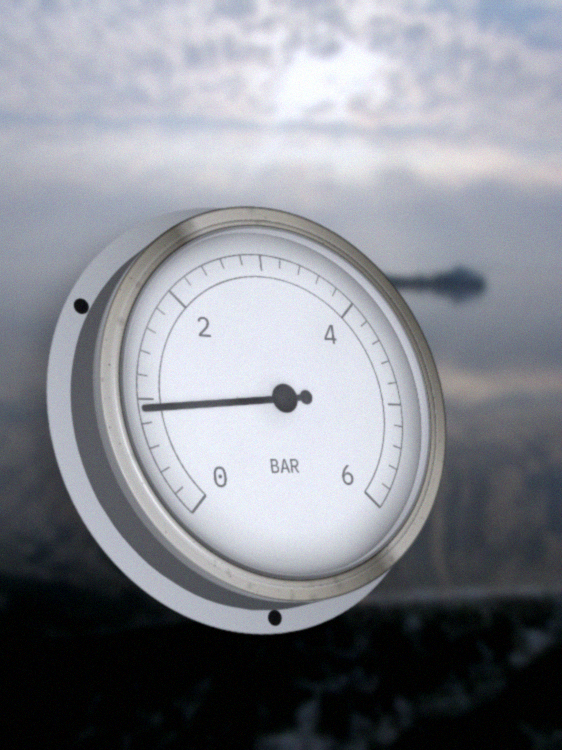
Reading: {"value": 0.9, "unit": "bar"}
